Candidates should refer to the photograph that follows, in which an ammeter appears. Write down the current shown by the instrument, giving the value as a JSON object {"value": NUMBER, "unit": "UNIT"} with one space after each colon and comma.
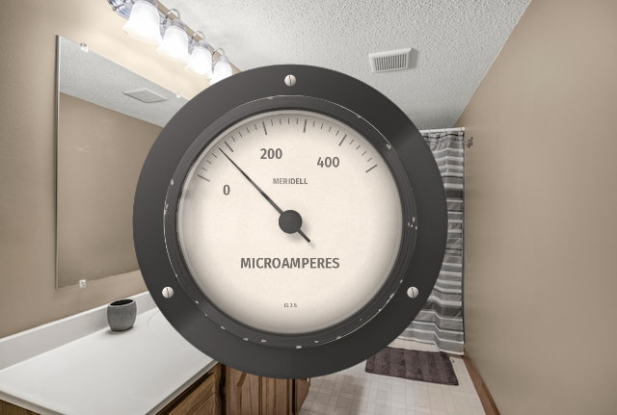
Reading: {"value": 80, "unit": "µA"}
